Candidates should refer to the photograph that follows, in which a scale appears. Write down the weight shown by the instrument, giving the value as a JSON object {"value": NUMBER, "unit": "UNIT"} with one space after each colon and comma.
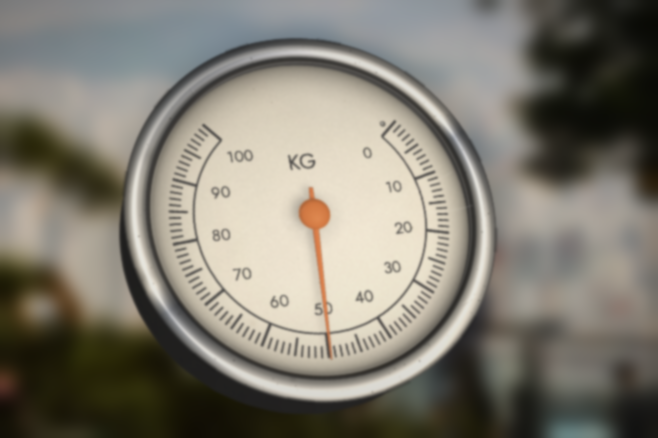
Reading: {"value": 50, "unit": "kg"}
